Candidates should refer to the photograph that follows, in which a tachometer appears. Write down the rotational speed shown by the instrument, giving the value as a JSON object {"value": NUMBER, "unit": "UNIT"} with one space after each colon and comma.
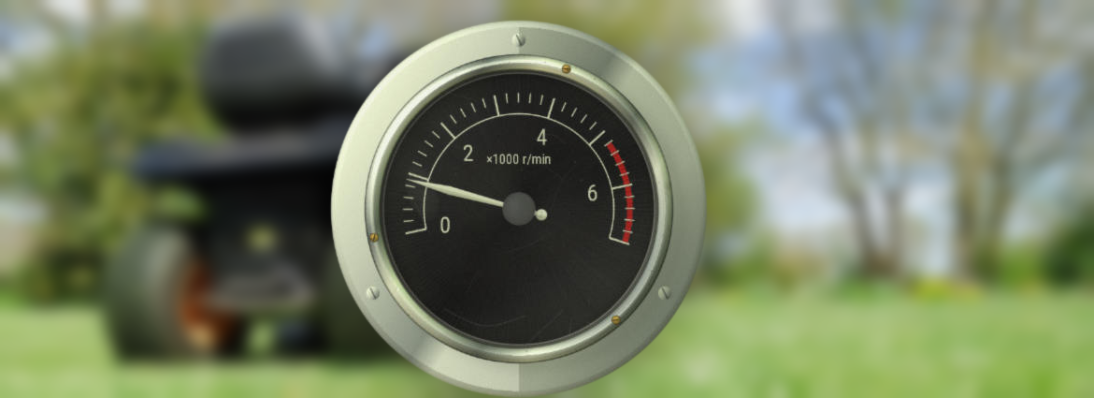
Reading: {"value": 900, "unit": "rpm"}
